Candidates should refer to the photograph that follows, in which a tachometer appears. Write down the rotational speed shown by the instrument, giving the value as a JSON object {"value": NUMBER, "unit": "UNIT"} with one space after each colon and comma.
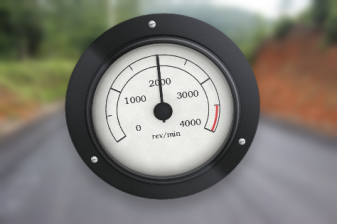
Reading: {"value": 2000, "unit": "rpm"}
